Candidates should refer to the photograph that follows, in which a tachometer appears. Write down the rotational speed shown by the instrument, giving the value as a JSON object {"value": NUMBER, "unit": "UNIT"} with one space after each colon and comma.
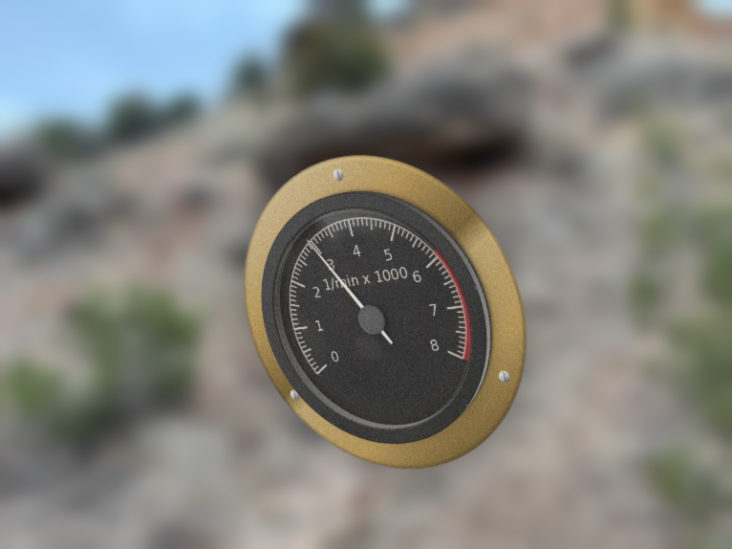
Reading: {"value": 3000, "unit": "rpm"}
